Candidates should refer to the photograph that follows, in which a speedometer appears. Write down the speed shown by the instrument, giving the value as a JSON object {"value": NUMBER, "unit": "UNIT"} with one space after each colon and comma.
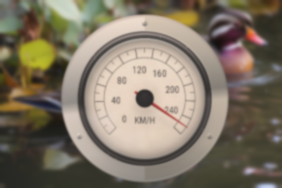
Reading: {"value": 250, "unit": "km/h"}
